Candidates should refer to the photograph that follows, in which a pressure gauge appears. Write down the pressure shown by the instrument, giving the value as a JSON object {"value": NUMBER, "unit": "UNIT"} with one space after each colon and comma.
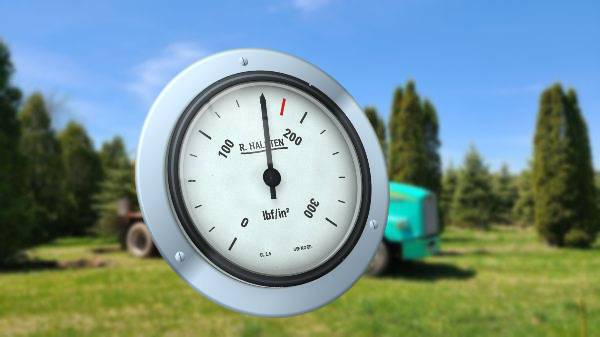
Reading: {"value": 160, "unit": "psi"}
